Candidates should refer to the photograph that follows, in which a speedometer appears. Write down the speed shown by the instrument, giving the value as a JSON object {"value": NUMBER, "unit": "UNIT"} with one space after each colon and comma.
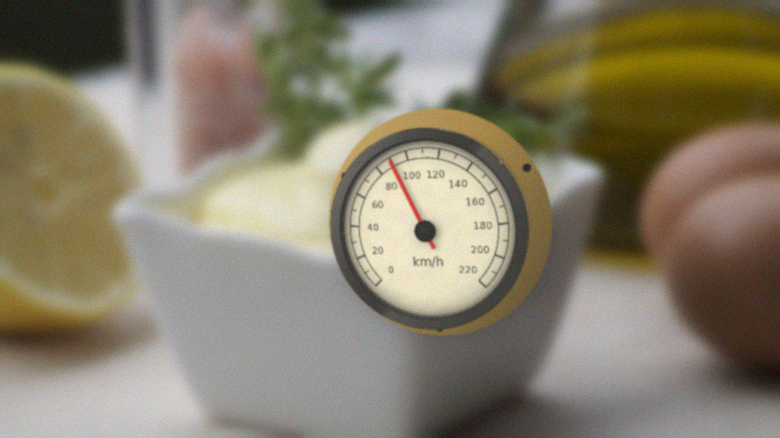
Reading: {"value": 90, "unit": "km/h"}
